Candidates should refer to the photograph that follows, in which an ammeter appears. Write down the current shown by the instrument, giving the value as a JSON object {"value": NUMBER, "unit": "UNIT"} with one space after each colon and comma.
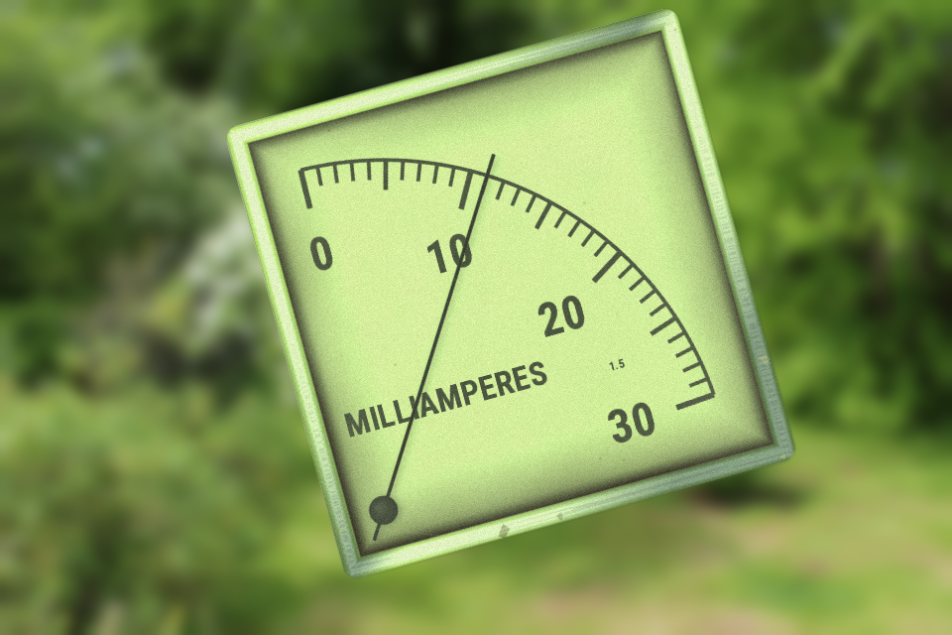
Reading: {"value": 11, "unit": "mA"}
